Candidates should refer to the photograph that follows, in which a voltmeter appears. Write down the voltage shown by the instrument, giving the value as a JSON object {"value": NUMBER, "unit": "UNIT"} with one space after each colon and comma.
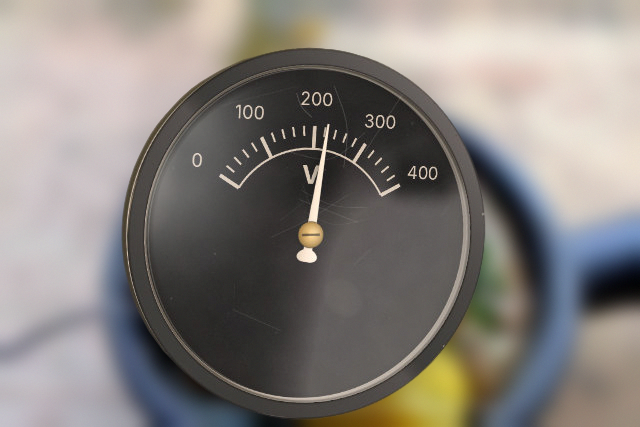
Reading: {"value": 220, "unit": "V"}
